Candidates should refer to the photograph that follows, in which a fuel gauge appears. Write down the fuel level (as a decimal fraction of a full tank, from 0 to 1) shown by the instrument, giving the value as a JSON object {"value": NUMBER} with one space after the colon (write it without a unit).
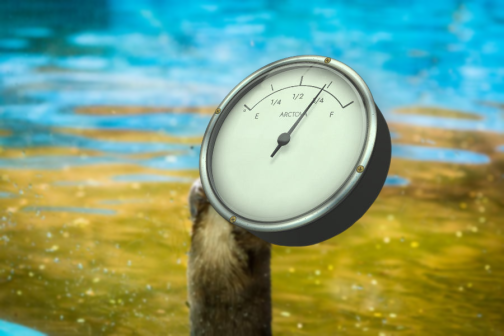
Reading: {"value": 0.75}
